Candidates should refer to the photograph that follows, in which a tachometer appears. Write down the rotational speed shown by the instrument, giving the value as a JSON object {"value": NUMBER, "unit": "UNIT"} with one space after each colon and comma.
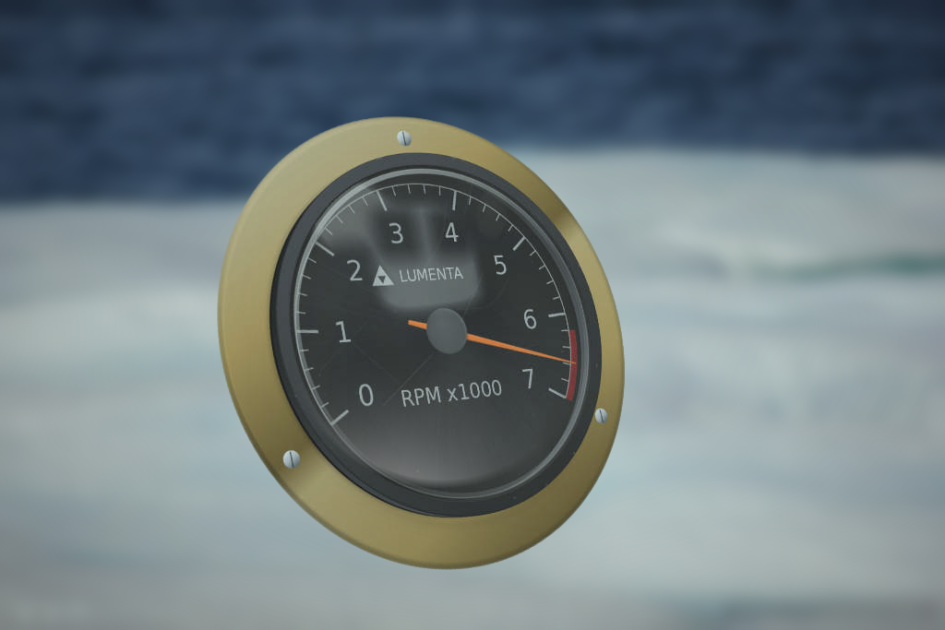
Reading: {"value": 6600, "unit": "rpm"}
